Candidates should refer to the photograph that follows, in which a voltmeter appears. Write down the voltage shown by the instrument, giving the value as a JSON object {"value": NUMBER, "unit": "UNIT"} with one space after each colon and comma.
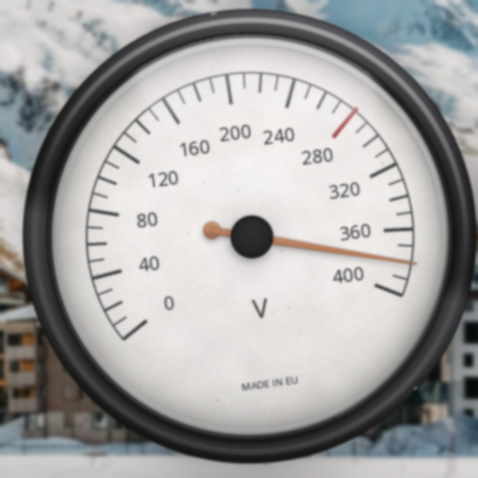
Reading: {"value": 380, "unit": "V"}
